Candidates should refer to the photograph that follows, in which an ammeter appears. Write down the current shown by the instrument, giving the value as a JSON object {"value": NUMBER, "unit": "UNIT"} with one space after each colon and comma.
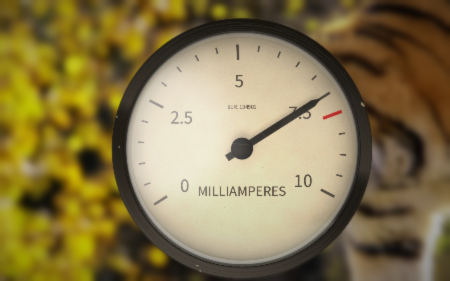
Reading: {"value": 7.5, "unit": "mA"}
